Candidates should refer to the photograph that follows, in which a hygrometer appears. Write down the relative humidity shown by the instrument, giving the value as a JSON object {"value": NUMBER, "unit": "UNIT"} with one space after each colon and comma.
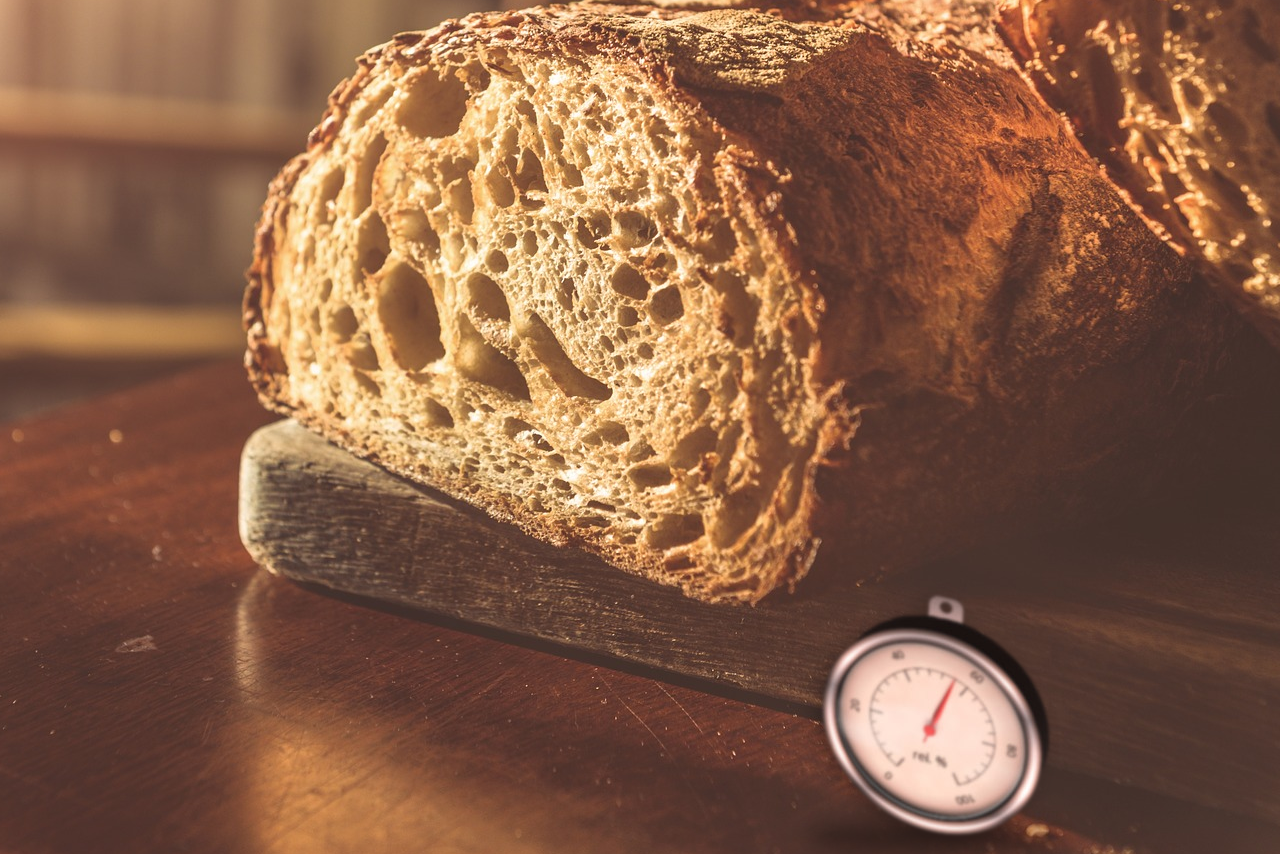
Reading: {"value": 56, "unit": "%"}
